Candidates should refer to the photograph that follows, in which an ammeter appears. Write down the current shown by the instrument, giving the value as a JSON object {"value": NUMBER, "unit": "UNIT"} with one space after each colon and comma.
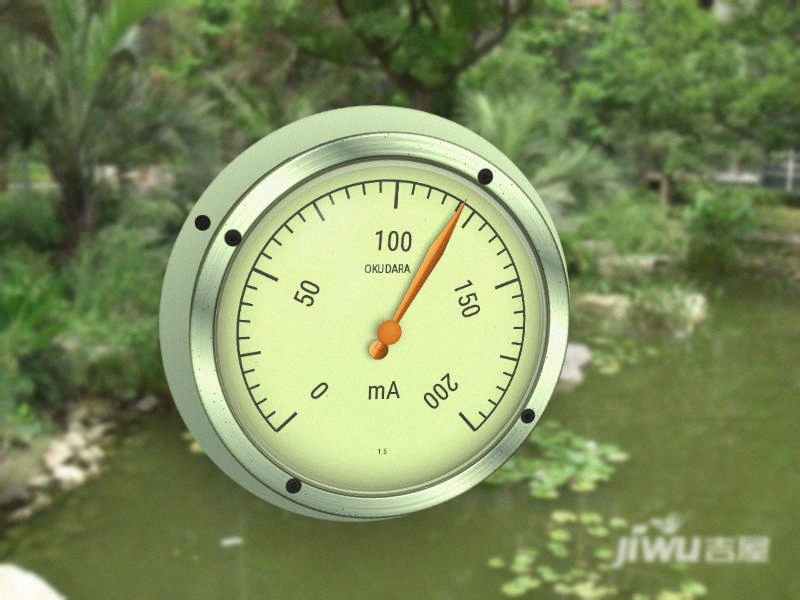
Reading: {"value": 120, "unit": "mA"}
